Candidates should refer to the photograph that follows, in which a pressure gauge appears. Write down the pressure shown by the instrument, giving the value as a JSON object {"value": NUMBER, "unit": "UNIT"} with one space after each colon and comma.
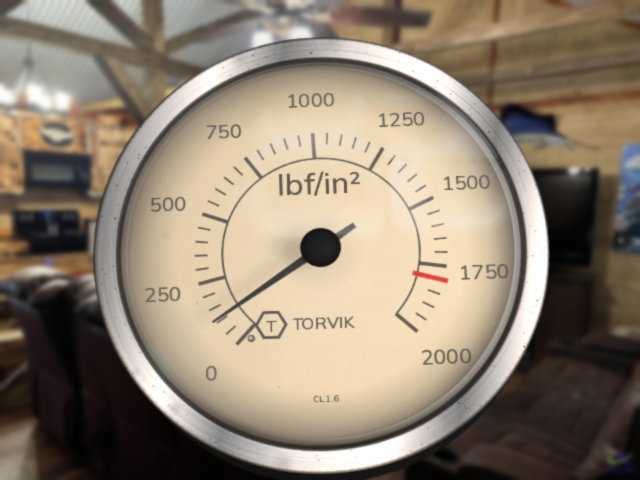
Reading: {"value": 100, "unit": "psi"}
